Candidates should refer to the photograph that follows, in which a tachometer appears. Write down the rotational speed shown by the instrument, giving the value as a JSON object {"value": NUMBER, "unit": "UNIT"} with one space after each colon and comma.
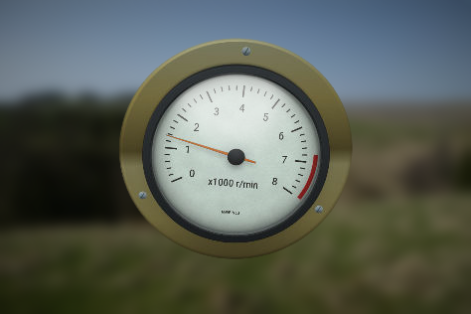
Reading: {"value": 1400, "unit": "rpm"}
